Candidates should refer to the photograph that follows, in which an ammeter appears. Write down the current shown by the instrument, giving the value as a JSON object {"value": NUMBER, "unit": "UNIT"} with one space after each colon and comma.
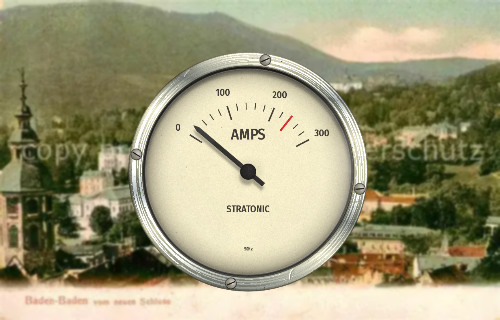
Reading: {"value": 20, "unit": "A"}
